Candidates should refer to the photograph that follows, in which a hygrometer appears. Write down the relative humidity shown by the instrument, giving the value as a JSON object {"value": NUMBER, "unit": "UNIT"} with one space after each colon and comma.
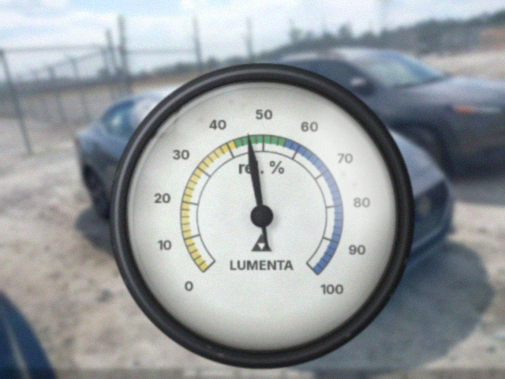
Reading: {"value": 46, "unit": "%"}
